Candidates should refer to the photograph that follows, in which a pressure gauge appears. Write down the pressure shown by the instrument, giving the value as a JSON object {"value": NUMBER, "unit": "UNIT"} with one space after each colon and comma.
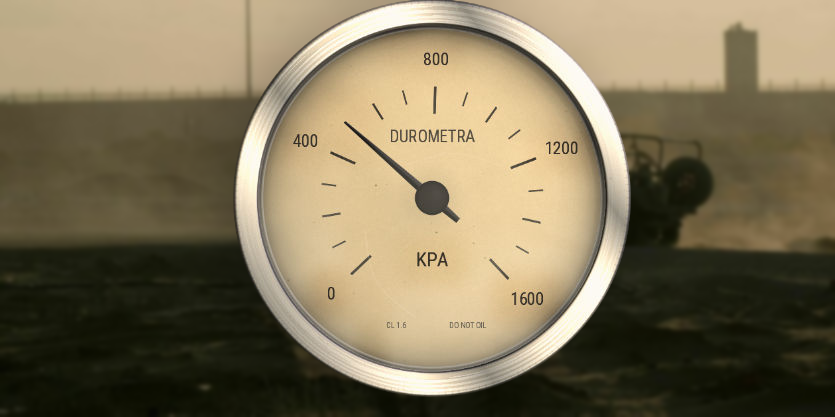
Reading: {"value": 500, "unit": "kPa"}
